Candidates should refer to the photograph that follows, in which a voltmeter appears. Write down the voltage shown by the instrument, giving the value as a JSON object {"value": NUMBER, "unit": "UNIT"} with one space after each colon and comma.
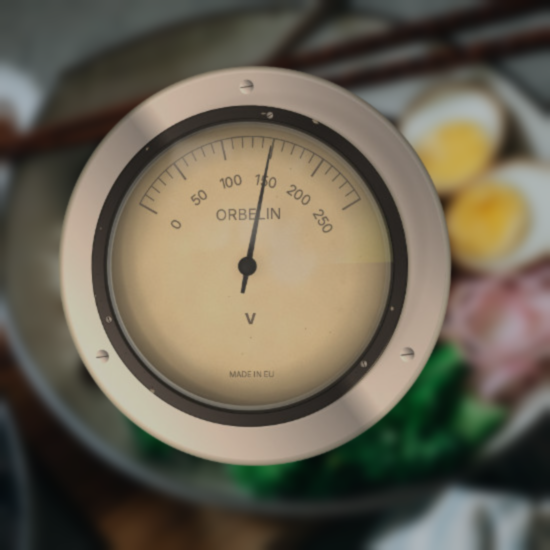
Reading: {"value": 150, "unit": "V"}
